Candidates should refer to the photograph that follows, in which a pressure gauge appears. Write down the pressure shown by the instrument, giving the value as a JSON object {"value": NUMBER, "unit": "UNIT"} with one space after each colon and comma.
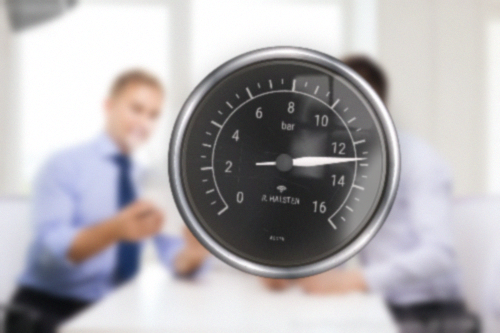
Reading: {"value": 12.75, "unit": "bar"}
